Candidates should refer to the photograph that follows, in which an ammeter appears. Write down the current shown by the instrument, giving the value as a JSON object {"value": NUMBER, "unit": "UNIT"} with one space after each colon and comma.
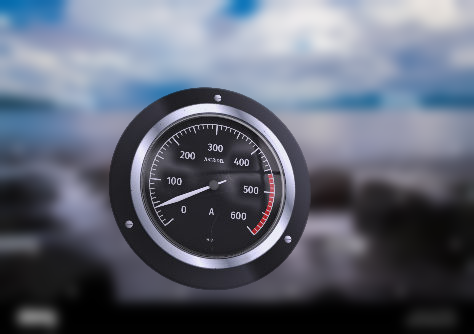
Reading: {"value": 40, "unit": "A"}
